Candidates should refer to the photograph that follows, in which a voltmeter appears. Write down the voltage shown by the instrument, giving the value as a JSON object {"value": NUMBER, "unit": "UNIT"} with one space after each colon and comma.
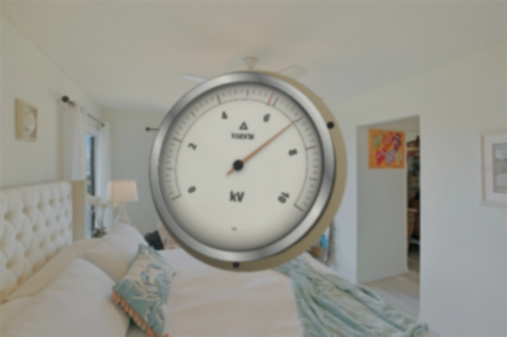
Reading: {"value": 7, "unit": "kV"}
